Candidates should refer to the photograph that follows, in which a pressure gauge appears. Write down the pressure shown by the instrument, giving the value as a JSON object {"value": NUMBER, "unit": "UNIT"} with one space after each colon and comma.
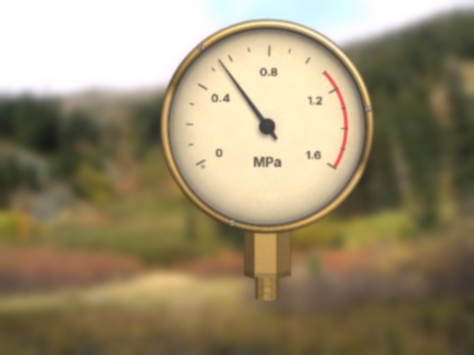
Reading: {"value": 0.55, "unit": "MPa"}
